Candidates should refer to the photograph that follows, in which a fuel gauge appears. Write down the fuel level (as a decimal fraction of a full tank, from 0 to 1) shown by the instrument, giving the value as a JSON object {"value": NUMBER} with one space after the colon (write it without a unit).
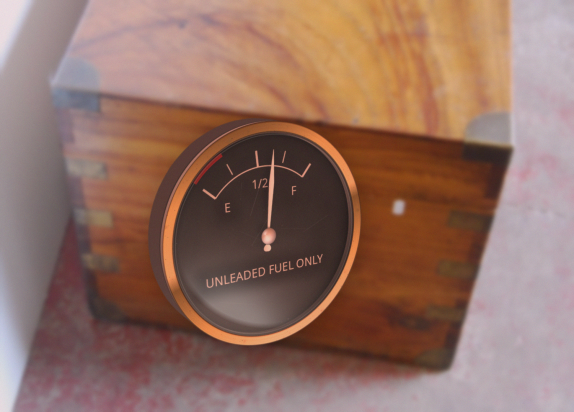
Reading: {"value": 0.625}
